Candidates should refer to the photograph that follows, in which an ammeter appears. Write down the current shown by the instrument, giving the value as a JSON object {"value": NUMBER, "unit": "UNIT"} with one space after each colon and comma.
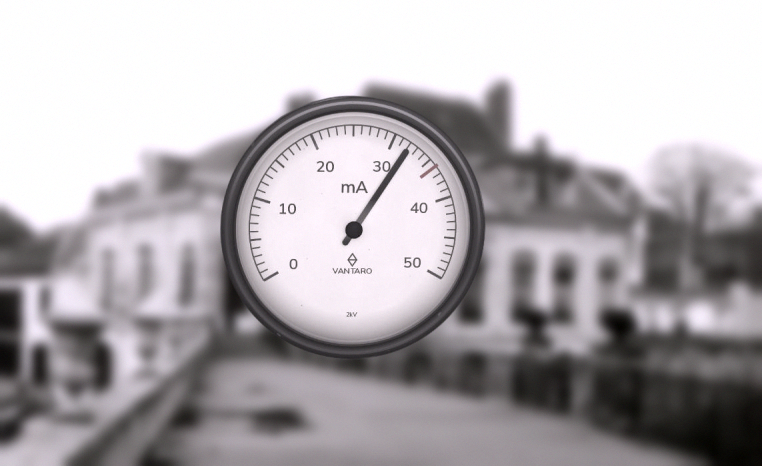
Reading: {"value": 32, "unit": "mA"}
